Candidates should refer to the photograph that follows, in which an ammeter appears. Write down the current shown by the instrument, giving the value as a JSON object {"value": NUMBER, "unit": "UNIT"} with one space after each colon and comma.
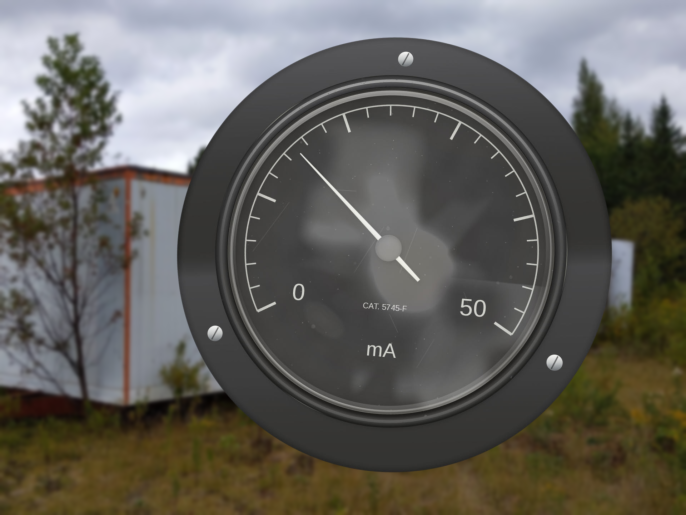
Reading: {"value": 15, "unit": "mA"}
